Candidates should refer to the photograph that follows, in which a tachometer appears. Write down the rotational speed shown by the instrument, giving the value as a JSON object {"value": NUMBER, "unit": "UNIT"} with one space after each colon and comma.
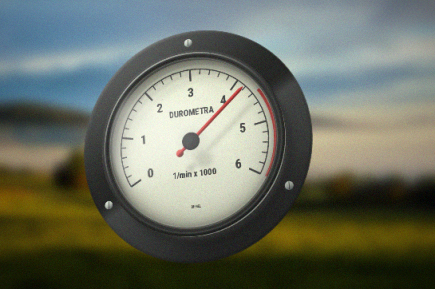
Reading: {"value": 4200, "unit": "rpm"}
